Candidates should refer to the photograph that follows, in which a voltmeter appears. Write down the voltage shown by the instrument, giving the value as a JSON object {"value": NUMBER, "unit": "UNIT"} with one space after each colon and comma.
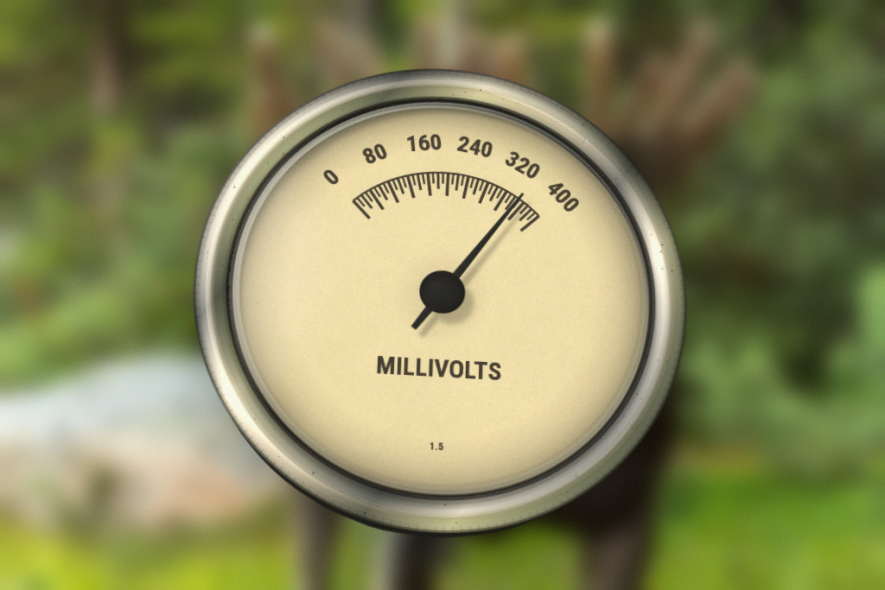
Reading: {"value": 350, "unit": "mV"}
